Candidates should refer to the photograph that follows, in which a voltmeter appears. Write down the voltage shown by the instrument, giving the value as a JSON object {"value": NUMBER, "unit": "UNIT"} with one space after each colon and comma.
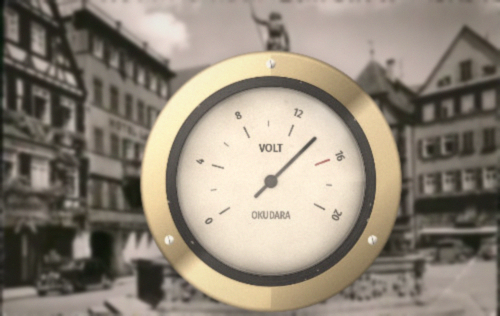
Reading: {"value": 14, "unit": "V"}
